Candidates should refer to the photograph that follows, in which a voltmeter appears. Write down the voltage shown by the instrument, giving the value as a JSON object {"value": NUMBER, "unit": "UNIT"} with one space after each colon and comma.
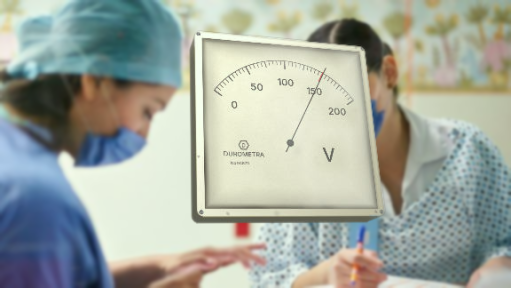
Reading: {"value": 150, "unit": "V"}
